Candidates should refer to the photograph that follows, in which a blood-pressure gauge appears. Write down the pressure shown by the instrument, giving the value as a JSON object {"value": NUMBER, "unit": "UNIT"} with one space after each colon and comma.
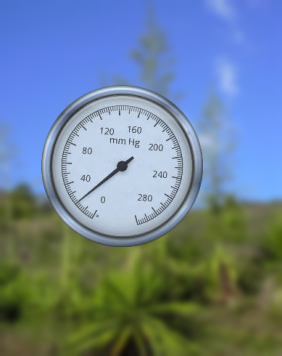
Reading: {"value": 20, "unit": "mmHg"}
